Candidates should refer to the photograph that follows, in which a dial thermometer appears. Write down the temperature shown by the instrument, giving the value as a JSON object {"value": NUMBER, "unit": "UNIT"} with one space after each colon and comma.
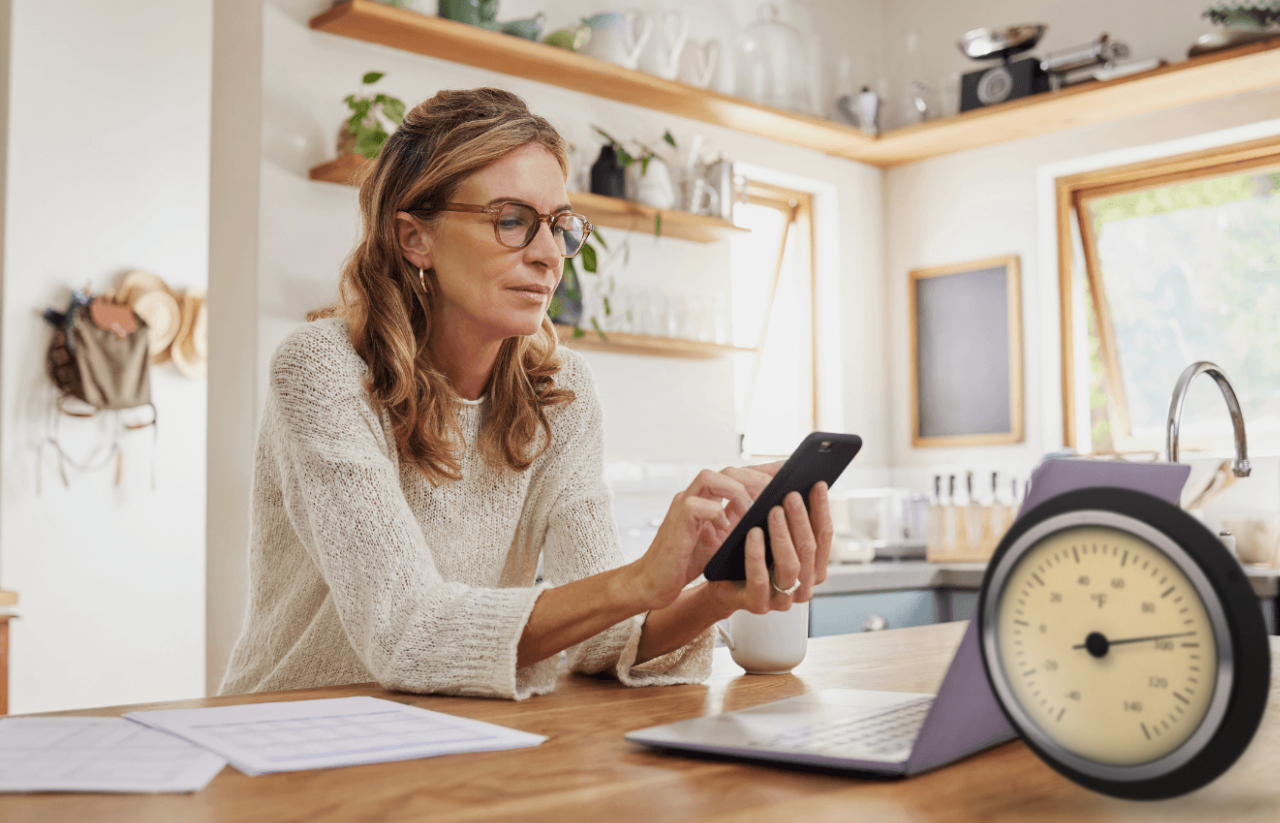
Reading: {"value": 96, "unit": "°F"}
